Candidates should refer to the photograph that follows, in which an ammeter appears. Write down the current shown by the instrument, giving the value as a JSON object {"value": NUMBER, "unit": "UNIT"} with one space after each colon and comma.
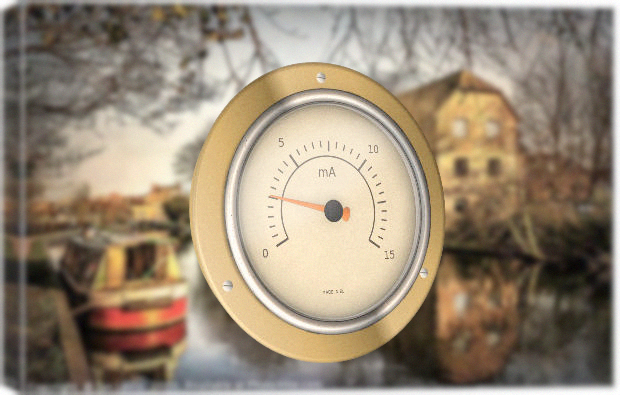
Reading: {"value": 2.5, "unit": "mA"}
